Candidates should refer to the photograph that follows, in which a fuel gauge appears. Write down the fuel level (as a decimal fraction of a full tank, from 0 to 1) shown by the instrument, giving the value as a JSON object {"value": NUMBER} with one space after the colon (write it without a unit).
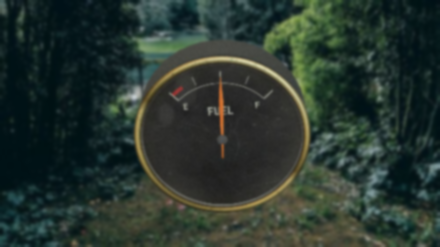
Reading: {"value": 0.5}
